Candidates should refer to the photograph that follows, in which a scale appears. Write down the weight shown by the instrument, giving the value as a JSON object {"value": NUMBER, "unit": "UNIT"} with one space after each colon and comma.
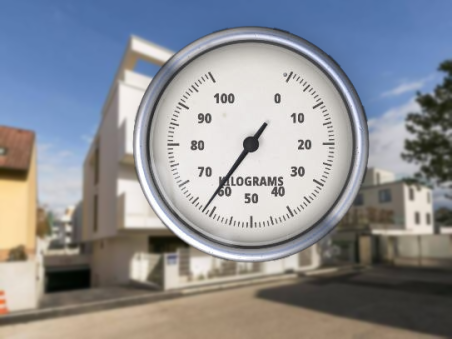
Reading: {"value": 62, "unit": "kg"}
